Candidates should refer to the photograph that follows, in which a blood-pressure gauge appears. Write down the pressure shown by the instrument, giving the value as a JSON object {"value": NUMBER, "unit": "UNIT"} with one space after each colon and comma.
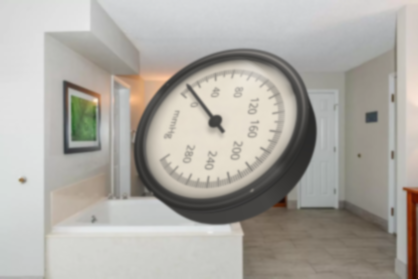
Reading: {"value": 10, "unit": "mmHg"}
